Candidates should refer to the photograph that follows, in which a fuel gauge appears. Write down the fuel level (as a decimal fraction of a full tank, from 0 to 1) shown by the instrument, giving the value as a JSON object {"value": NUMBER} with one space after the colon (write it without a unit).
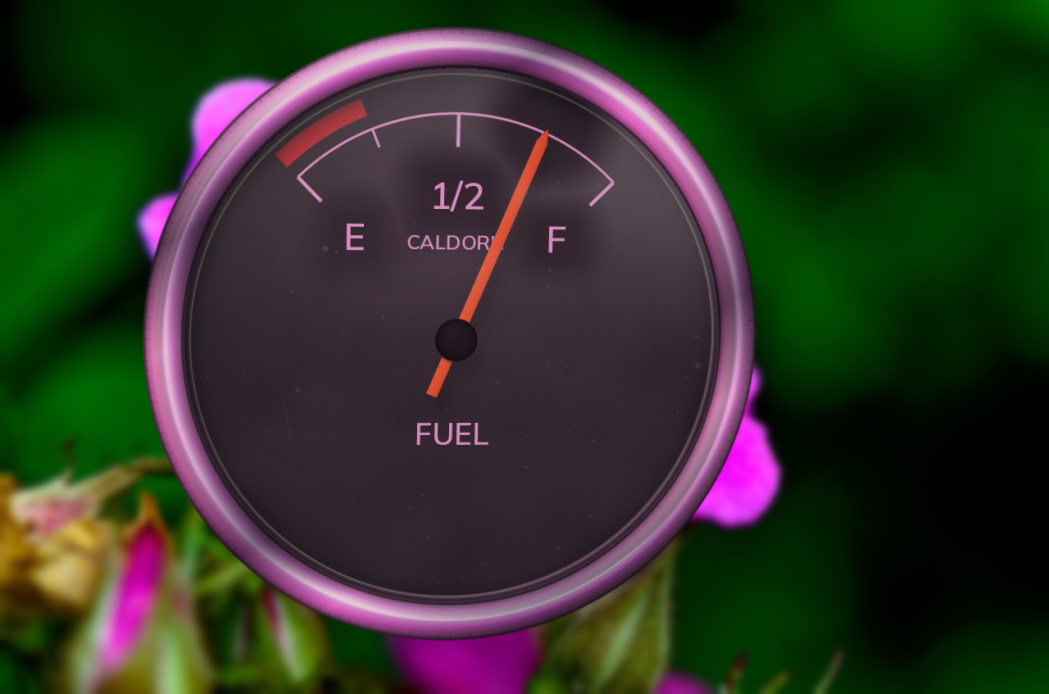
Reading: {"value": 0.75}
